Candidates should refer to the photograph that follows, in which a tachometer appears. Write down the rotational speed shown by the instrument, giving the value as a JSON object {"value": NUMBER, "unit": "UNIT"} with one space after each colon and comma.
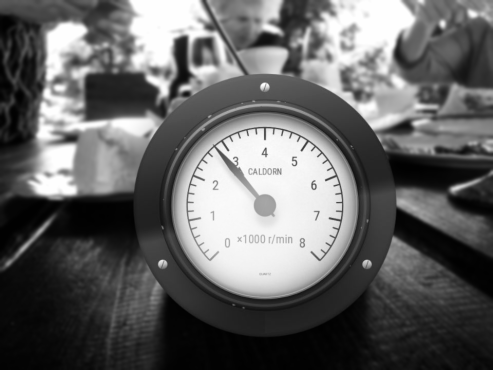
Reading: {"value": 2800, "unit": "rpm"}
